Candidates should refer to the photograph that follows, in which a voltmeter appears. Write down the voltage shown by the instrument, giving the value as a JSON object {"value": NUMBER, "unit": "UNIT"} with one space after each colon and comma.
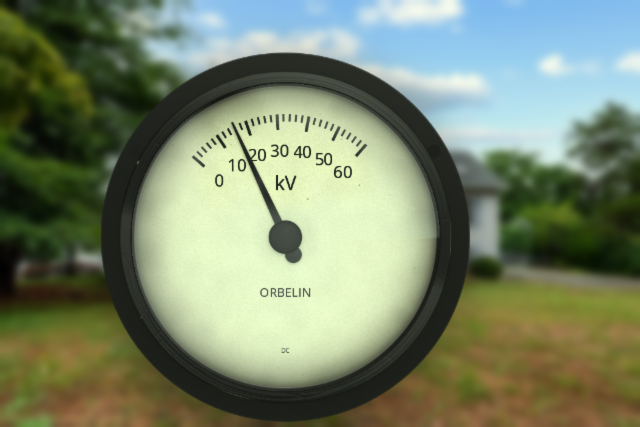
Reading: {"value": 16, "unit": "kV"}
